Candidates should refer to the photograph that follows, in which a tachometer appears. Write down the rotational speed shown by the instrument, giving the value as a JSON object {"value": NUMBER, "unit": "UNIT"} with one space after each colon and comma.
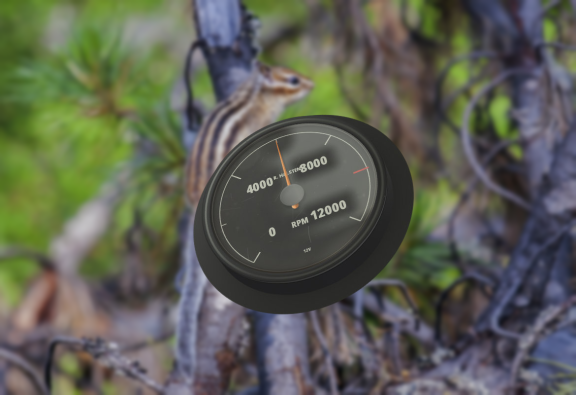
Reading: {"value": 6000, "unit": "rpm"}
